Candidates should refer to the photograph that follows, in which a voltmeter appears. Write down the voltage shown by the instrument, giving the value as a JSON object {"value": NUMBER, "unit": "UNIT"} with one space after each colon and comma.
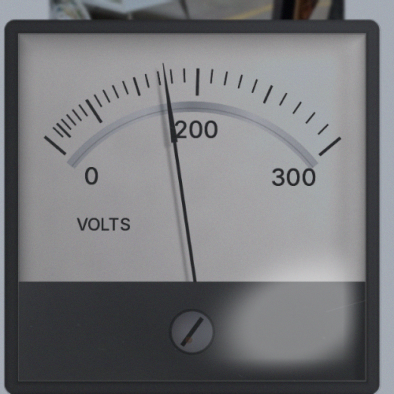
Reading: {"value": 175, "unit": "V"}
